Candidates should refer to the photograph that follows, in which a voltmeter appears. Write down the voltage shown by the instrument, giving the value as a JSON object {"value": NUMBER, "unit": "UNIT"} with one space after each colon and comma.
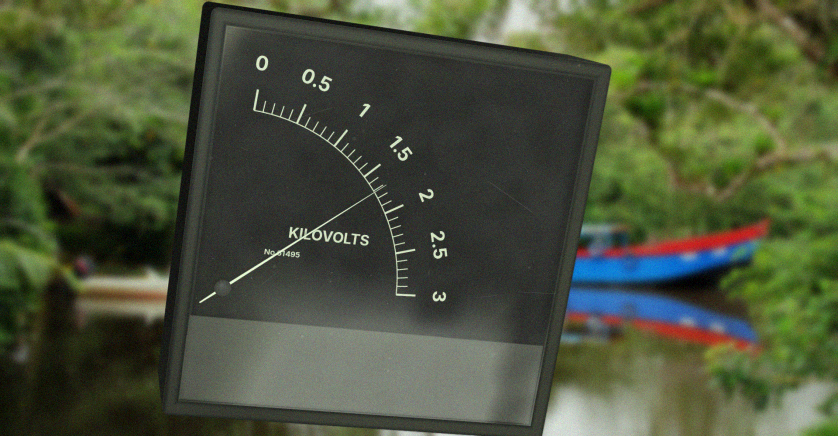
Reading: {"value": 1.7, "unit": "kV"}
